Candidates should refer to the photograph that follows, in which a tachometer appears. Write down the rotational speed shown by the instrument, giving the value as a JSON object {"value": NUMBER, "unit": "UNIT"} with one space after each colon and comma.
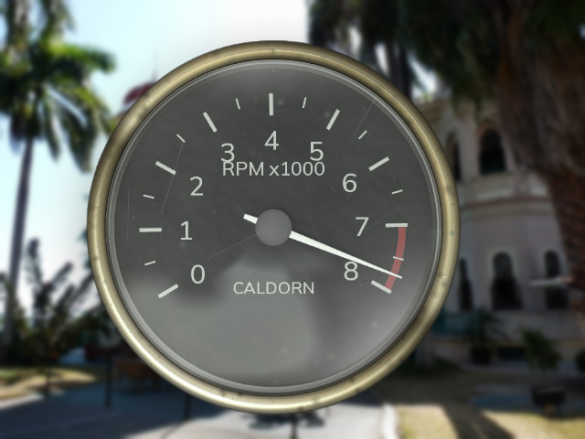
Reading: {"value": 7750, "unit": "rpm"}
